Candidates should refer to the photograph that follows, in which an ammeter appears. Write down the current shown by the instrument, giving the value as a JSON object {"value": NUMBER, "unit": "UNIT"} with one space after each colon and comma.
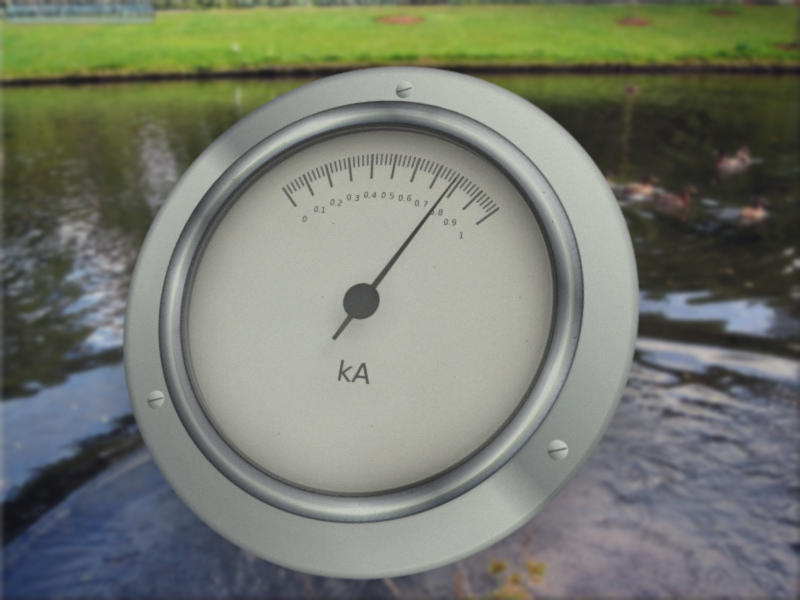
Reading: {"value": 0.8, "unit": "kA"}
